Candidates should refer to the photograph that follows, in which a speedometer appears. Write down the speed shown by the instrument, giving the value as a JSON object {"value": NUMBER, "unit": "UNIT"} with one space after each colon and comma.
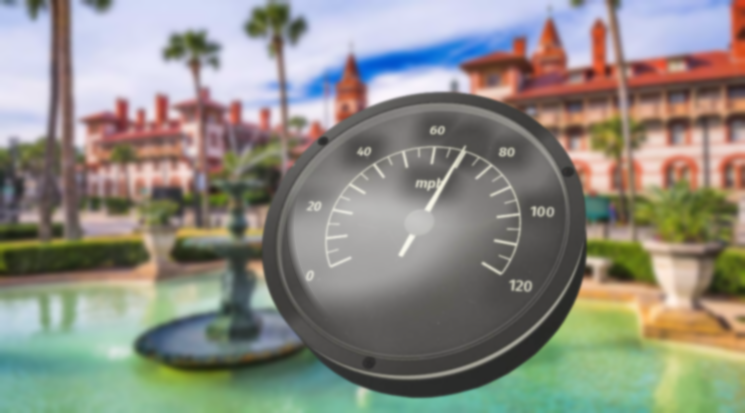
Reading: {"value": 70, "unit": "mph"}
